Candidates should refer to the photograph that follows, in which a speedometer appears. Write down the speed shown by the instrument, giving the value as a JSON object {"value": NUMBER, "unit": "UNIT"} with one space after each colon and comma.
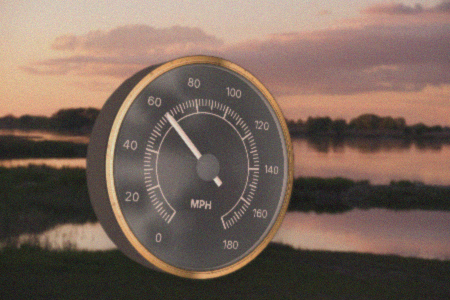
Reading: {"value": 60, "unit": "mph"}
